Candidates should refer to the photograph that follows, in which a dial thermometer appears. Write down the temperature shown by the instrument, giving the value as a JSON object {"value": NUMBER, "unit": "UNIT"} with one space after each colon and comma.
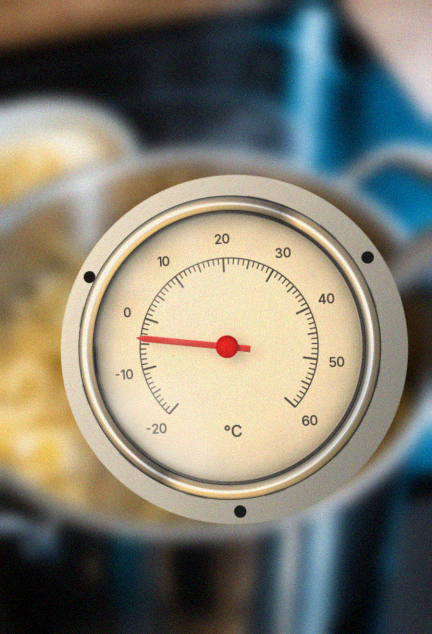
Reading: {"value": -4, "unit": "°C"}
